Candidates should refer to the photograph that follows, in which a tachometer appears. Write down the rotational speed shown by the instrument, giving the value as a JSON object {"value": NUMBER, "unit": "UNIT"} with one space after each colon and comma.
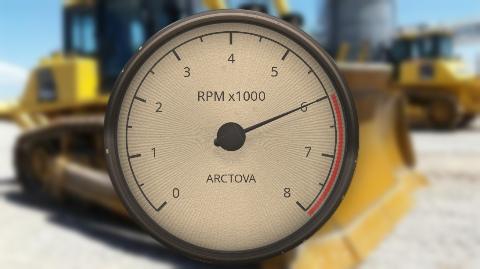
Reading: {"value": 6000, "unit": "rpm"}
